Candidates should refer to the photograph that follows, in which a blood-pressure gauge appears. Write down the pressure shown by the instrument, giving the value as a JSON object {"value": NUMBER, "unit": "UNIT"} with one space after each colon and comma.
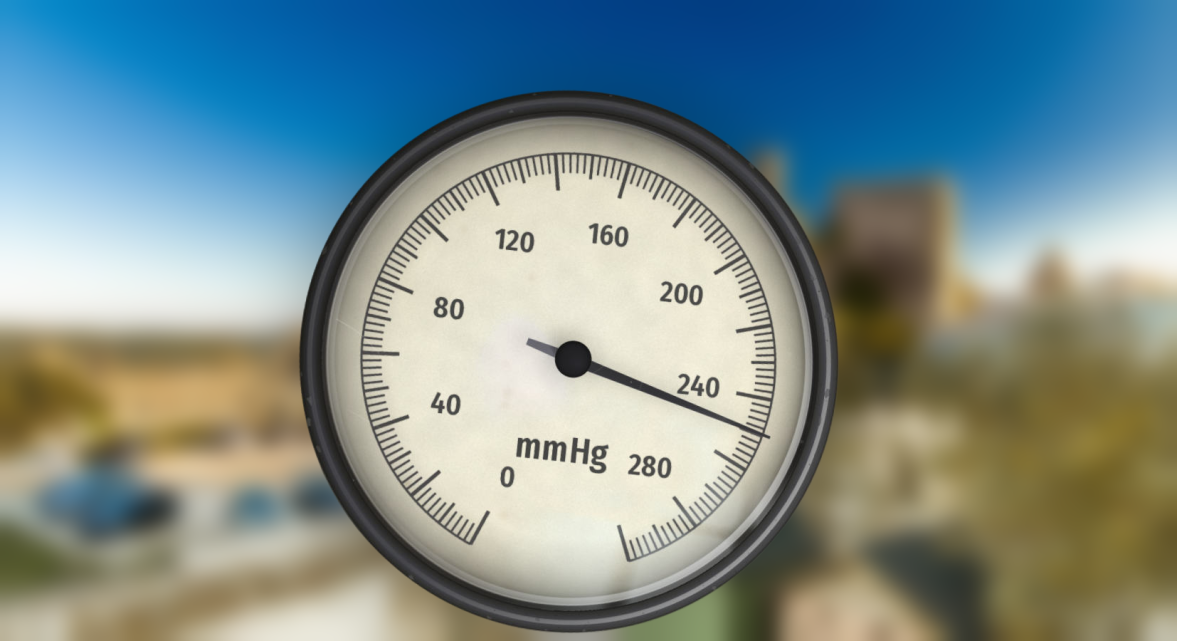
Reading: {"value": 250, "unit": "mmHg"}
